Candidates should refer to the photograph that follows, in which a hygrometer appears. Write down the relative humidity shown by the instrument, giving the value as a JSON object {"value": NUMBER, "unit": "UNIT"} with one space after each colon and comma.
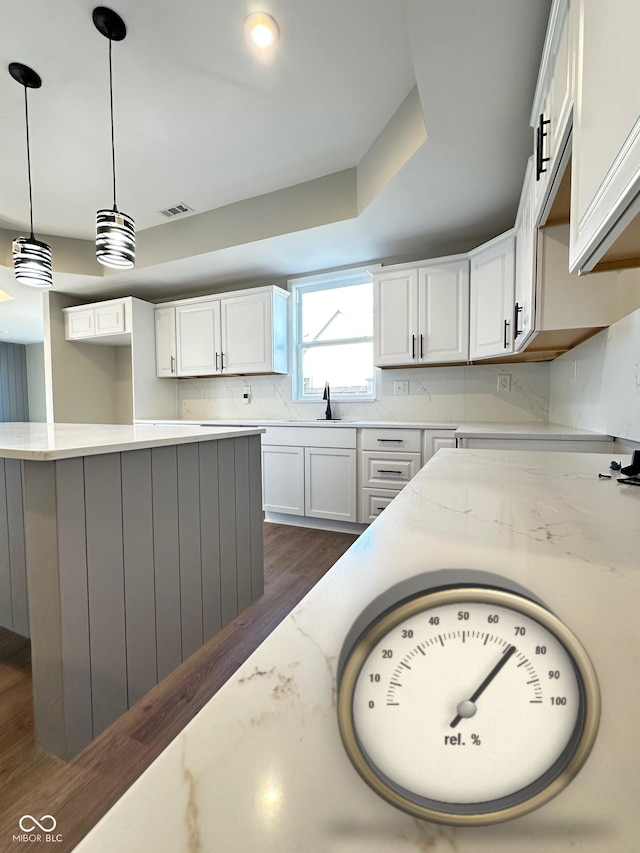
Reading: {"value": 70, "unit": "%"}
